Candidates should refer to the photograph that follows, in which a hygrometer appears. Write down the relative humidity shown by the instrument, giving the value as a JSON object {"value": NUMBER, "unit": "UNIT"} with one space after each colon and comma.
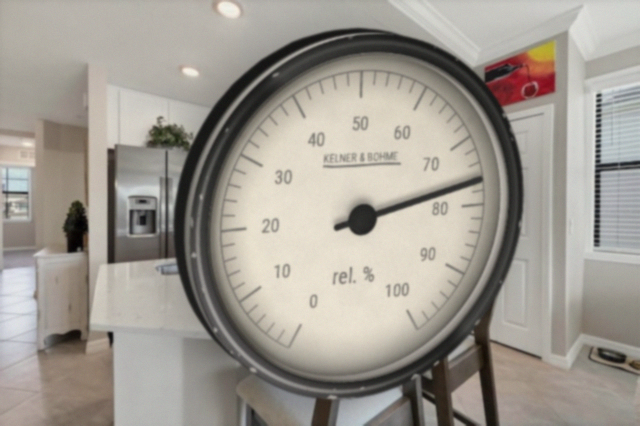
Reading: {"value": 76, "unit": "%"}
